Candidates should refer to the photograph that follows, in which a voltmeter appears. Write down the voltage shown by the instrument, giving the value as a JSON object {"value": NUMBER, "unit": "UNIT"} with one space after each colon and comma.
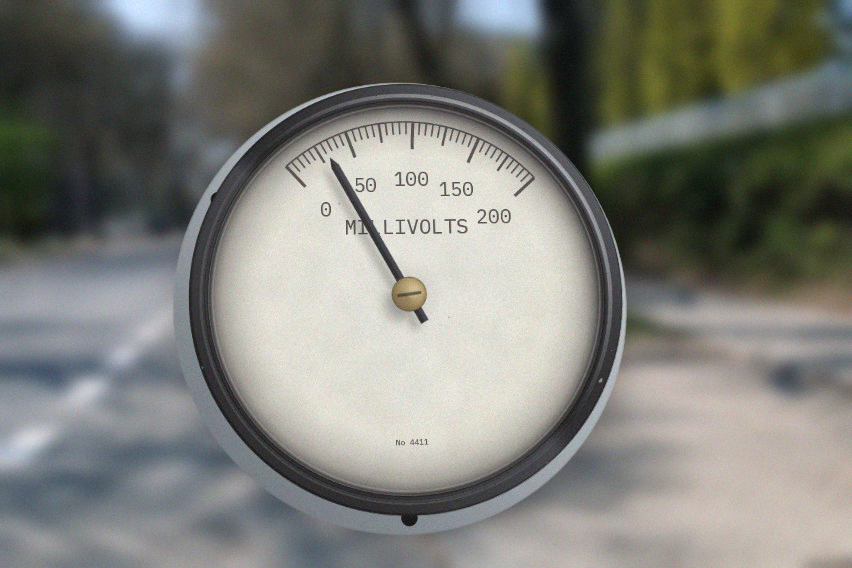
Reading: {"value": 30, "unit": "mV"}
